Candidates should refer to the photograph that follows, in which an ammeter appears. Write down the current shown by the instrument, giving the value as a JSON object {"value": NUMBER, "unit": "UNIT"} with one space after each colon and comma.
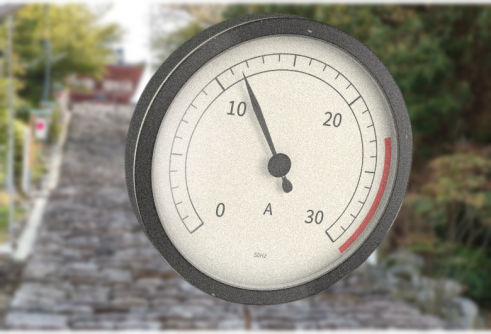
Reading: {"value": 11.5, "unit": "A"}
